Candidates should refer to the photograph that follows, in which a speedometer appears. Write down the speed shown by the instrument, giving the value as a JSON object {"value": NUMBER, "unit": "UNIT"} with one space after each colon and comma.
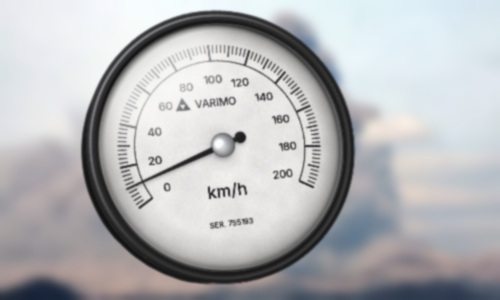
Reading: {"value": 10, "unit": "km/h"}
